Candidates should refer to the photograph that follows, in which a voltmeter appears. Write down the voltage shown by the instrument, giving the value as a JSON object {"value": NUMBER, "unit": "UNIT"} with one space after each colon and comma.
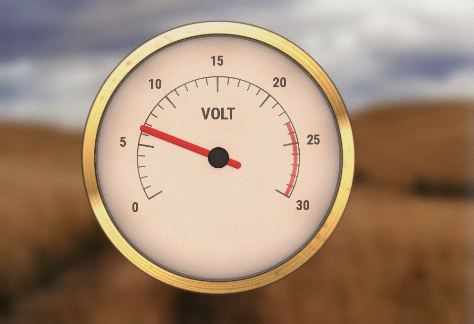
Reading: {"value": 6.5, "unit": "V"}
